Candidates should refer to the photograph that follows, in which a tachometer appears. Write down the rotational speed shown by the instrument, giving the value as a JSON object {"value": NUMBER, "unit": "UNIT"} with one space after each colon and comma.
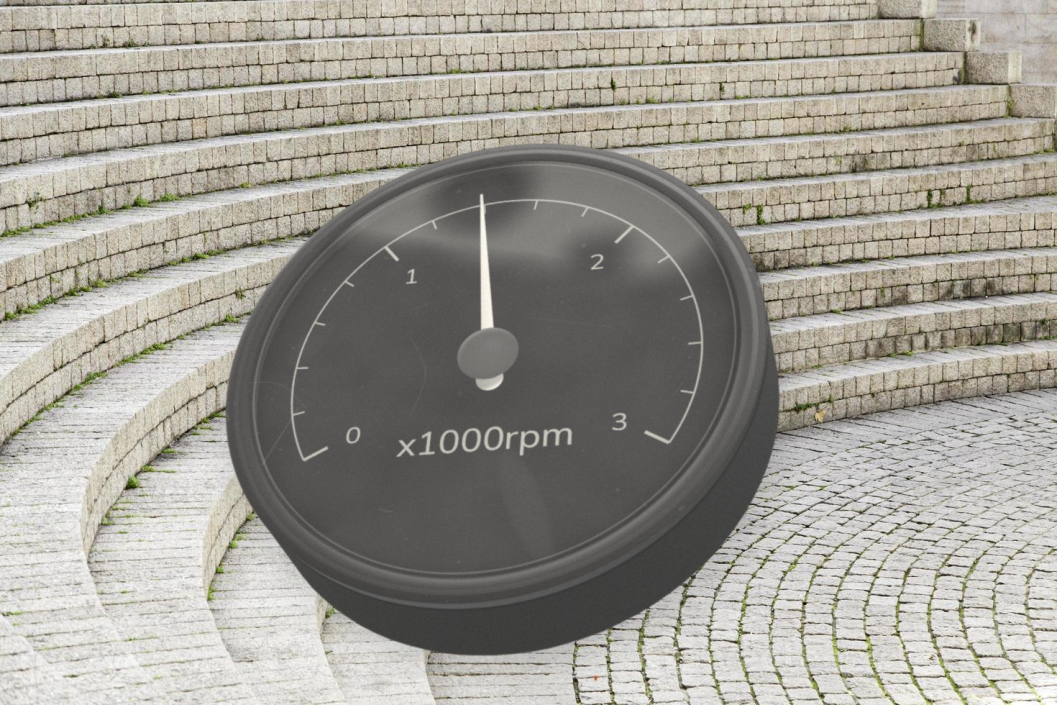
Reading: {"value": 1400, "unit": "rpm"}
